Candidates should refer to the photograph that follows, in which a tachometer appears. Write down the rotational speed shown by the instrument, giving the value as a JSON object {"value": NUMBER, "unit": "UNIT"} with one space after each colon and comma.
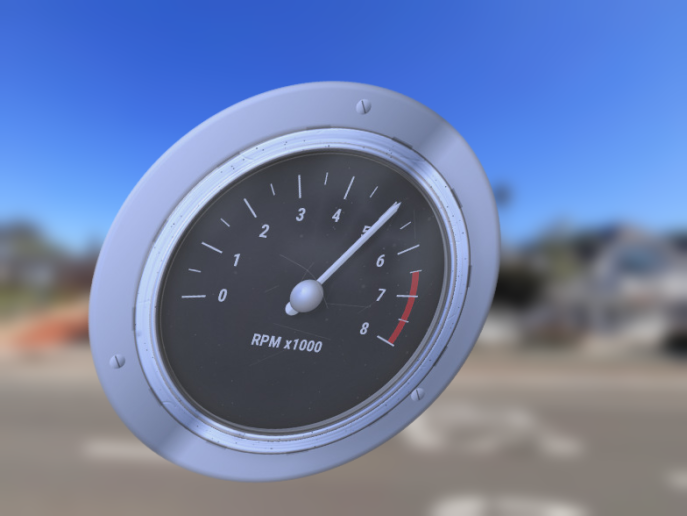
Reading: {"value": 5000, "unit": "rpm"}
